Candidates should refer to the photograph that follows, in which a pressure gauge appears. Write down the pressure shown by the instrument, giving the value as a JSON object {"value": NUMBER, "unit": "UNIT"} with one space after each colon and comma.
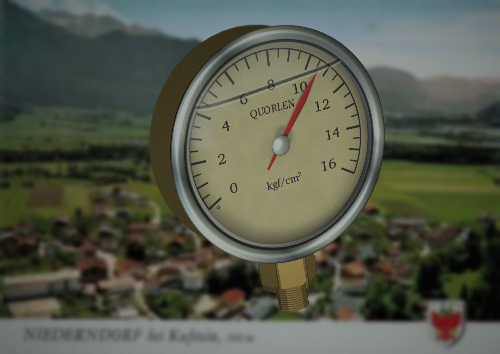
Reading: {"value": 10.5, "unit": "kg/cm²"}
